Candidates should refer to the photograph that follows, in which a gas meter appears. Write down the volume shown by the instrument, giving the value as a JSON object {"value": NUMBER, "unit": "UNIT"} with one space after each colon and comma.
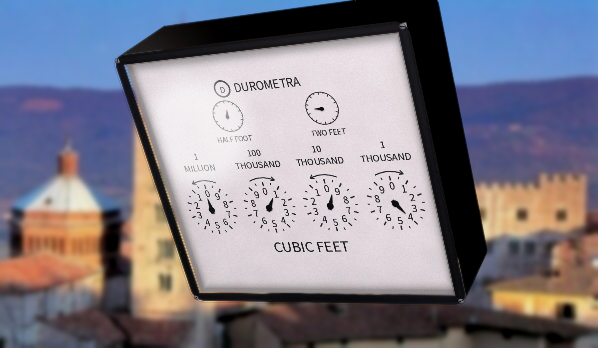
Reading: {"value": 9400, "unit": "ft³"}
